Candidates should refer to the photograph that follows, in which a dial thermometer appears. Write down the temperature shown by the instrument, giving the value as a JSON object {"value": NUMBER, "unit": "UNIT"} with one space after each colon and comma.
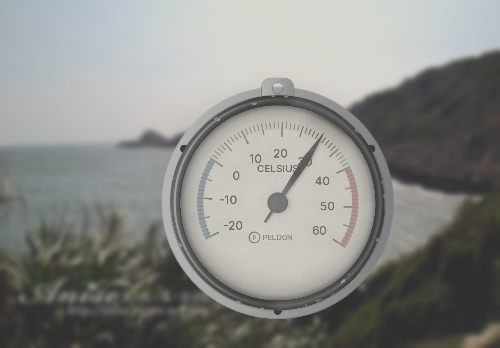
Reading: {"value": 30, "unit": "°C"}
